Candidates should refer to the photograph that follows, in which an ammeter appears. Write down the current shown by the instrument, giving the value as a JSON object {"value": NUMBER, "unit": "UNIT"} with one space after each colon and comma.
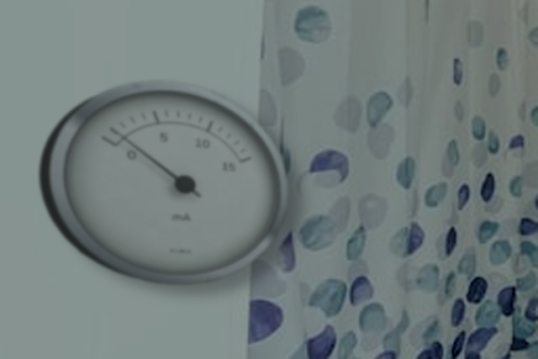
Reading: {"value": 1, "unit": "mA"}
